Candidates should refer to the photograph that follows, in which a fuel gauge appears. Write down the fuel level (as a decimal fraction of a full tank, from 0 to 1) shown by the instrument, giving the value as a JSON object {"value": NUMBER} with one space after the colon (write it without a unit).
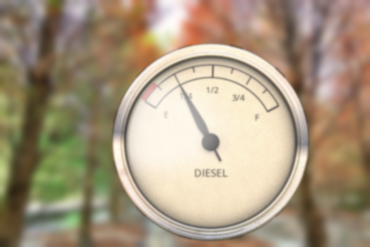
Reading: {"value": 0.25}
